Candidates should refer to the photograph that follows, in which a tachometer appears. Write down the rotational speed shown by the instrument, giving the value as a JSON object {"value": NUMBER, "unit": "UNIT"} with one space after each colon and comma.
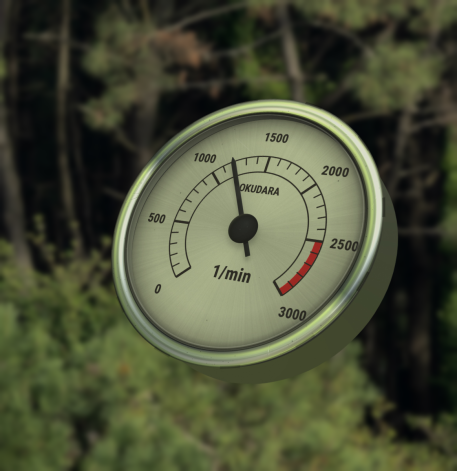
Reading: {"value": 1200, "unit": "rpm"}
